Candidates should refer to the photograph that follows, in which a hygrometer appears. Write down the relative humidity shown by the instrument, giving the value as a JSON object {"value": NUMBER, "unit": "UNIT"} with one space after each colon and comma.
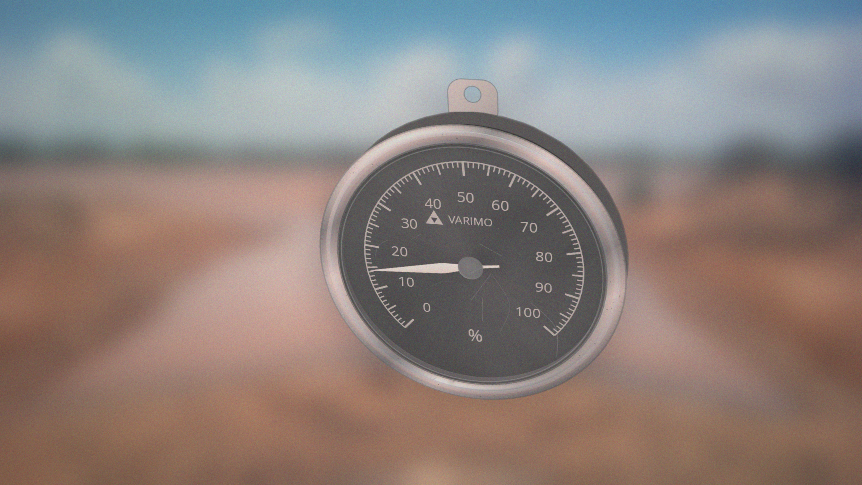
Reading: {"value": 15, "unit": "%"}
